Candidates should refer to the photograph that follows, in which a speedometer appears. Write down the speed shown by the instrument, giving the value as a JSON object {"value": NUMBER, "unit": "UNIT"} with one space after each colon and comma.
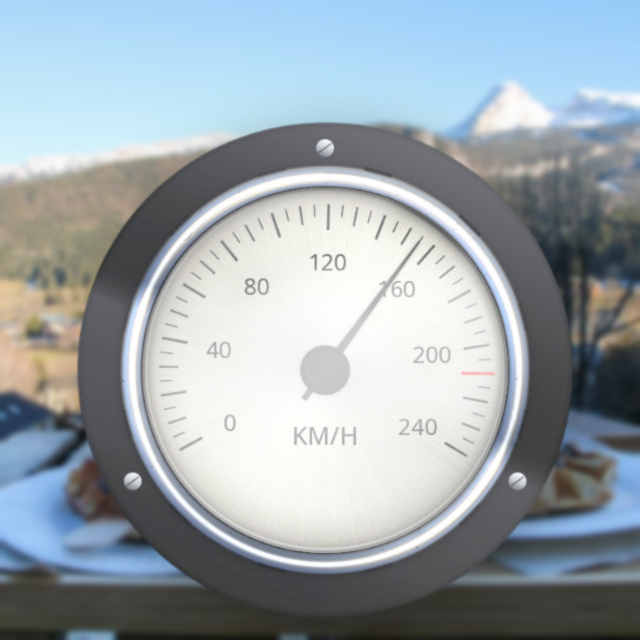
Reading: {"value": 155, "unit": "km/h"}
